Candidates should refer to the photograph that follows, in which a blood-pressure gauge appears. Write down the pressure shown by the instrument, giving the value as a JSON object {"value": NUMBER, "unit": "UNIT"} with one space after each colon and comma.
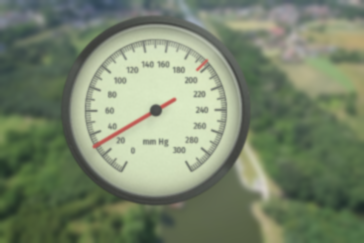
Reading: {"value": 30, "unit": "mmHg"}
